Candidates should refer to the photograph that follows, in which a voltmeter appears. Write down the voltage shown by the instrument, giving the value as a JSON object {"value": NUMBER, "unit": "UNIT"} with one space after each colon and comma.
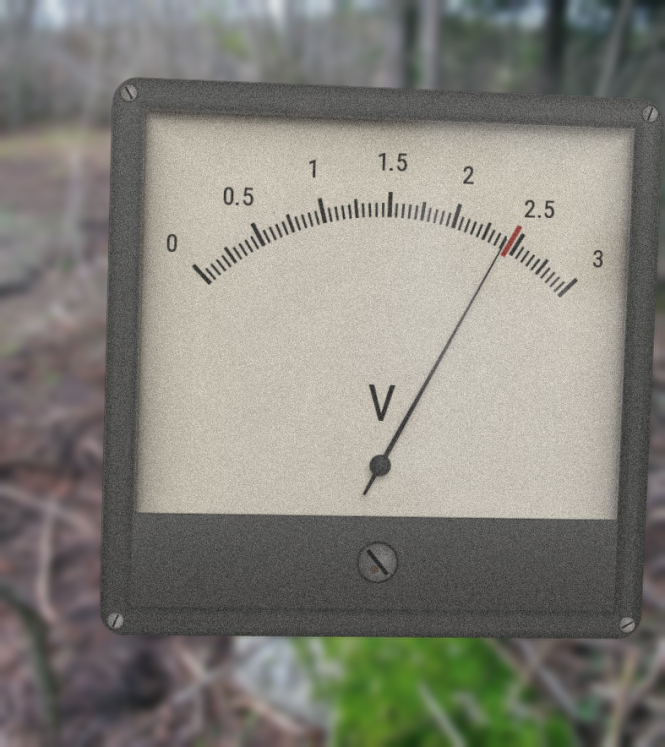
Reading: {"value": 2.4, "unit": "V"}
